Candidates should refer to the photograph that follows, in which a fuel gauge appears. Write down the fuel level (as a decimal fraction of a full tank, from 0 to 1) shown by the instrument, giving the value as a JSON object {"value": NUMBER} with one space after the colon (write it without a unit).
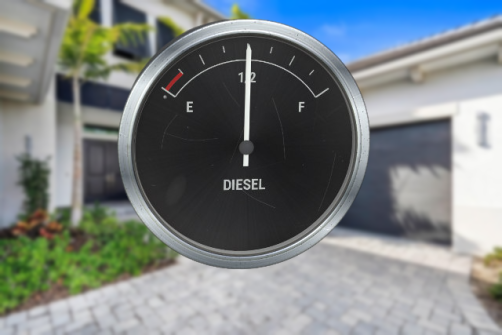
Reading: {"value": 0.5}
